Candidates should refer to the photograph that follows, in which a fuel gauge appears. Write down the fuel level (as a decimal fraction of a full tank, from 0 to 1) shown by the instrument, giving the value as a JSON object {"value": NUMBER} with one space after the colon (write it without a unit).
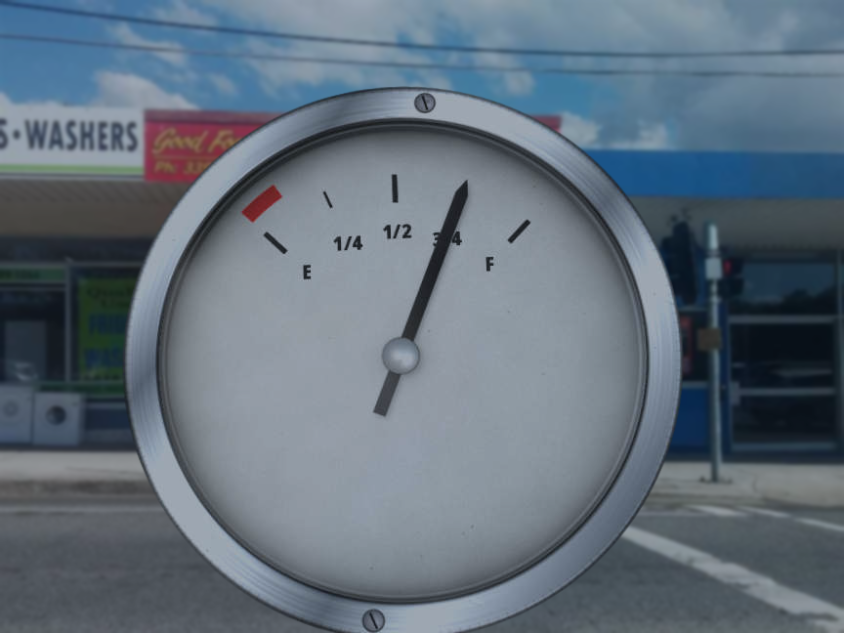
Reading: {"value": 0.75}
